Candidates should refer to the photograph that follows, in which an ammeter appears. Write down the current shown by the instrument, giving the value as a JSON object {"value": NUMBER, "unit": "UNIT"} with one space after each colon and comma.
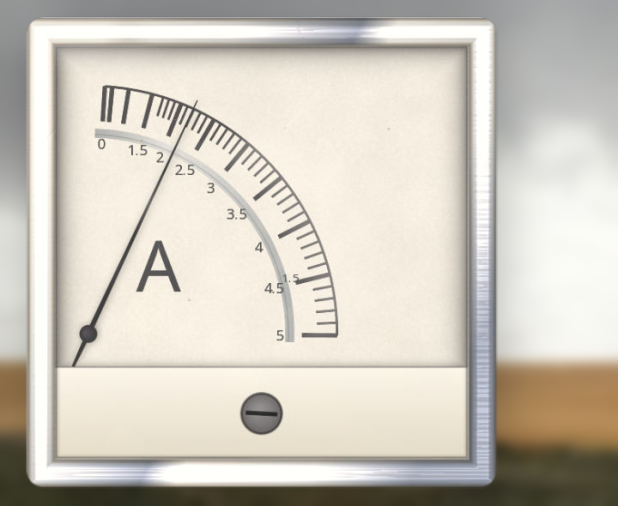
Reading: {"value": 2.2, "unit": "A"}
